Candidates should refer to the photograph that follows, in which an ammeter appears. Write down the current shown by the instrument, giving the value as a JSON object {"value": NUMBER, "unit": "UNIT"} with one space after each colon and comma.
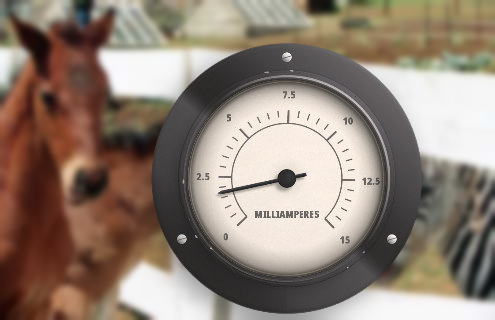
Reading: {"value": 1.75, "unit": "mA"}
